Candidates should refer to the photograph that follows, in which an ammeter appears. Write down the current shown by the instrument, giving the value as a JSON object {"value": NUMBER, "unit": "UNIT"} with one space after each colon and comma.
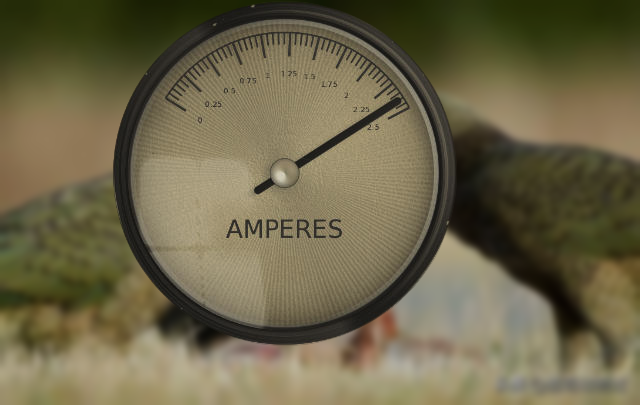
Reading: {"value": 2.4, "unit": "A"}
